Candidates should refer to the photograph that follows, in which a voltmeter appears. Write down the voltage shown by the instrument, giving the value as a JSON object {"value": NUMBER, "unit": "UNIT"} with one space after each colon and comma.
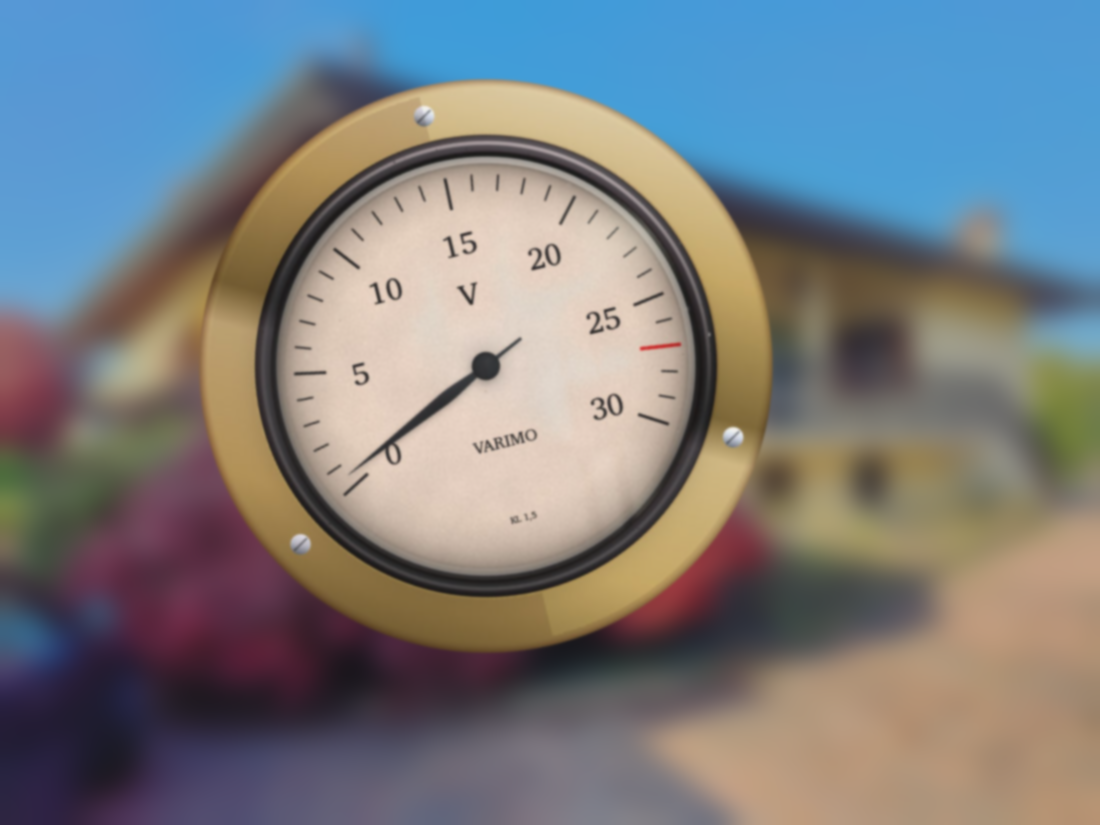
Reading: {"value": 0.5, "unit": "V"}
